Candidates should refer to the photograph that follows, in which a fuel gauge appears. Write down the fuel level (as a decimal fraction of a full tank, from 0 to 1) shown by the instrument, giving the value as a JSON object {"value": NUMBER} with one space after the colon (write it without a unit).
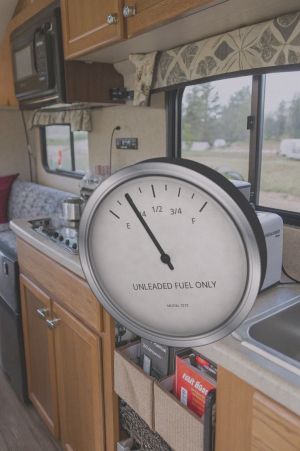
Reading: {"value": 0.25}
